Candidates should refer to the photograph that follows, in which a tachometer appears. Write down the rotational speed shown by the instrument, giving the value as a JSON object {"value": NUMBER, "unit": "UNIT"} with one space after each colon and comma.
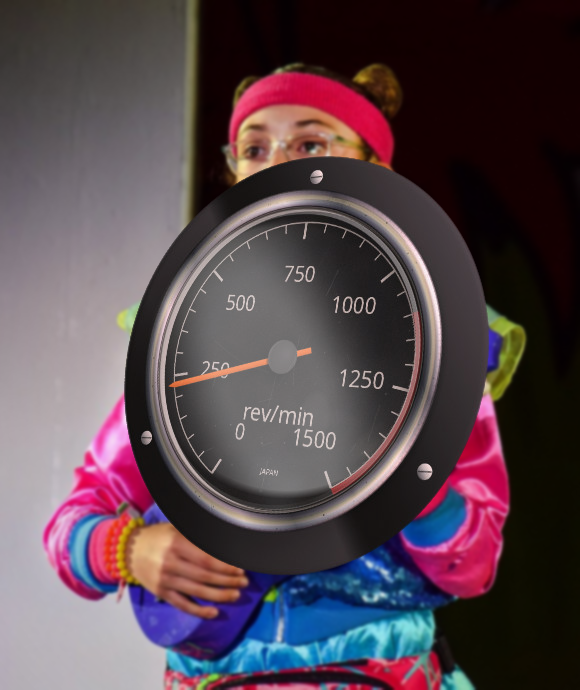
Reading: {"value": 225, "unit": "rpm"}
